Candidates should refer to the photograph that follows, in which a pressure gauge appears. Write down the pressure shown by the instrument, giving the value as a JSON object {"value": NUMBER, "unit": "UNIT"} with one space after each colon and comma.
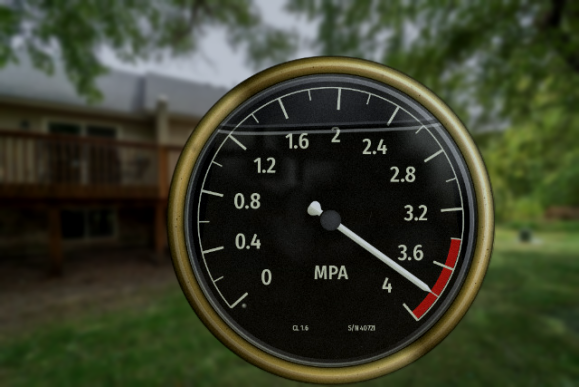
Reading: {"value": 3.8, "unit": "MPa"}
